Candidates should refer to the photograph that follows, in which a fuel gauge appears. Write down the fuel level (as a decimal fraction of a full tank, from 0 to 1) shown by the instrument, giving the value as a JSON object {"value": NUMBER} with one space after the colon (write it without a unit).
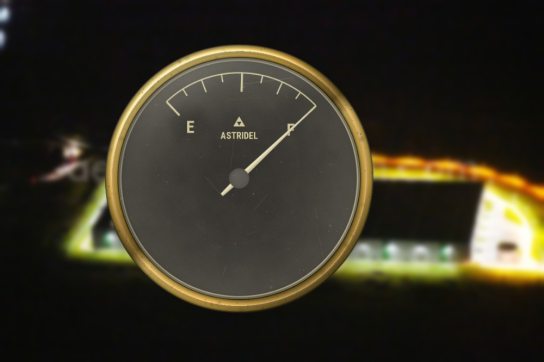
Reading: {"value": 1}
